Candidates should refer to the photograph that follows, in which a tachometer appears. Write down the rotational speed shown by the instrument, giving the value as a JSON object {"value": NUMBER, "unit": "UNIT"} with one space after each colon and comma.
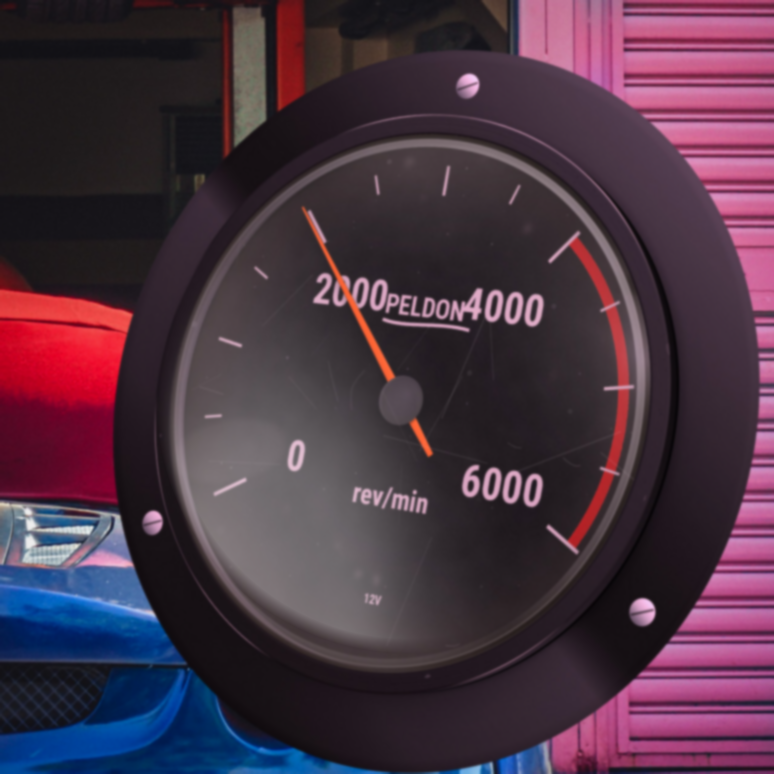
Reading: {"value": 2000, "unit": "rpm"}
